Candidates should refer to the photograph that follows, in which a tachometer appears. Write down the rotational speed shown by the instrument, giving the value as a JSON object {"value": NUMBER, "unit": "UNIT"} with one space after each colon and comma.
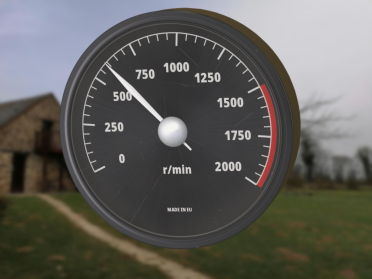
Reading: {"value": 600, "unit": "rpm"}
